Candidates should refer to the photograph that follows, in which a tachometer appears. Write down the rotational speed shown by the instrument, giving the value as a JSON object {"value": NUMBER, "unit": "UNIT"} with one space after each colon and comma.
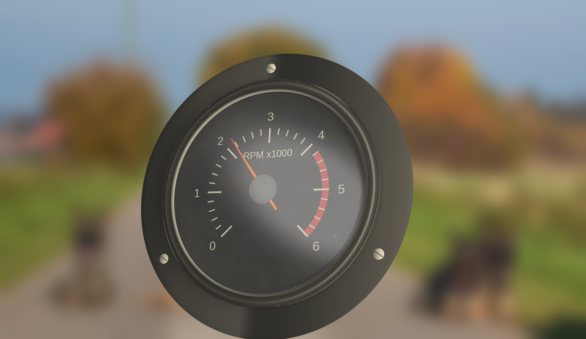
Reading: {"value": 2200, "unit": "rpm"}
